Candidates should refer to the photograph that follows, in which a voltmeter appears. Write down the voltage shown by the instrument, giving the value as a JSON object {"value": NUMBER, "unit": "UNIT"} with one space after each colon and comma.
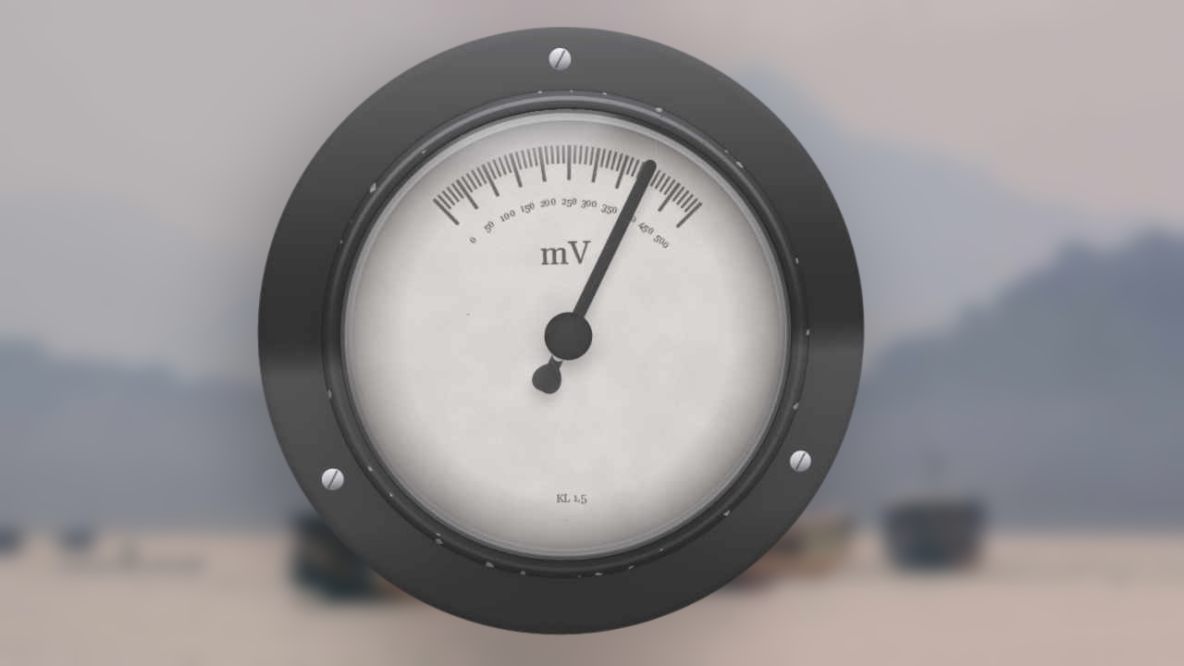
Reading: {"value": 390, "unit": "mV"}
